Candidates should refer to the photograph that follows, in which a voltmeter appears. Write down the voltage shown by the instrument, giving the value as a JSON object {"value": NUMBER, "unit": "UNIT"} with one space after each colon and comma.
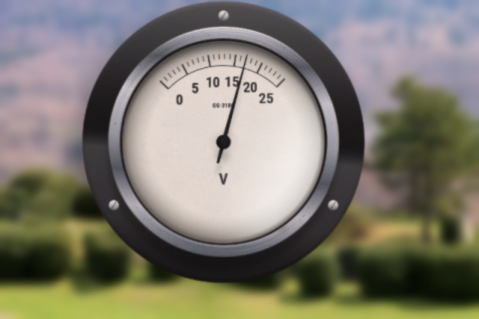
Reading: {"value": 17, "unit": "V"}
